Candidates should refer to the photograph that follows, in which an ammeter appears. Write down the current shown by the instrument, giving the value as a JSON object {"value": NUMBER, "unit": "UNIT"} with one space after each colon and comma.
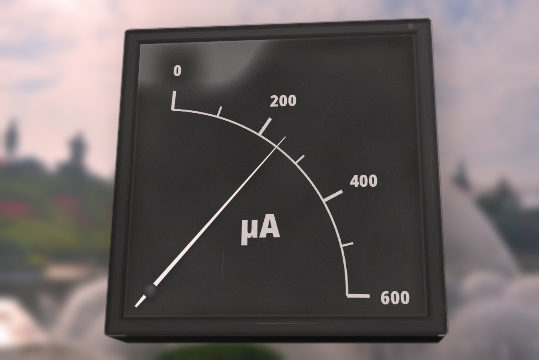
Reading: {"value": 250, "unit": "µA"}
